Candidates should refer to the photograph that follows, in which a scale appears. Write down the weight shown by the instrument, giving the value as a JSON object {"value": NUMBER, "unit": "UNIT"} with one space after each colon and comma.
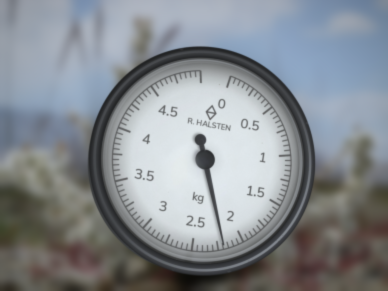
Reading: {"value": 2.2, "unit": "kg"}
